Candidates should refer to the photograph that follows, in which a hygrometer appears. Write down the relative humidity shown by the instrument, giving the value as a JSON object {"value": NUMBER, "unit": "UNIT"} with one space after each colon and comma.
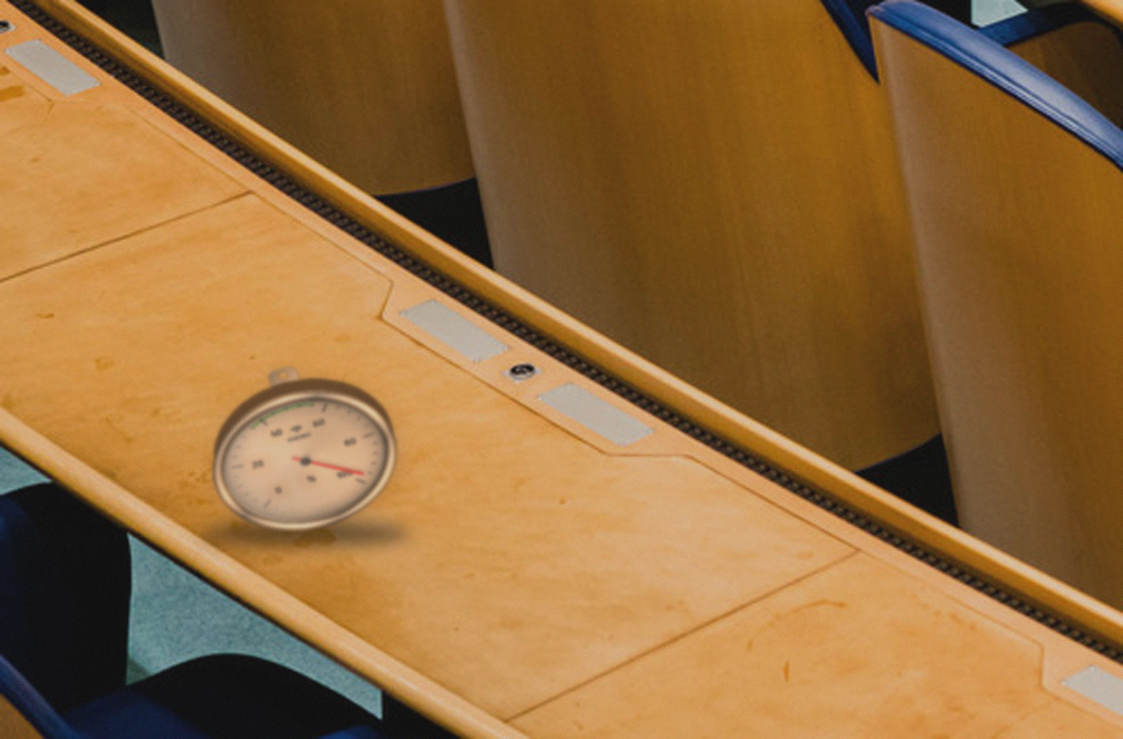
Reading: {"value": 96, "unit": "%"}
